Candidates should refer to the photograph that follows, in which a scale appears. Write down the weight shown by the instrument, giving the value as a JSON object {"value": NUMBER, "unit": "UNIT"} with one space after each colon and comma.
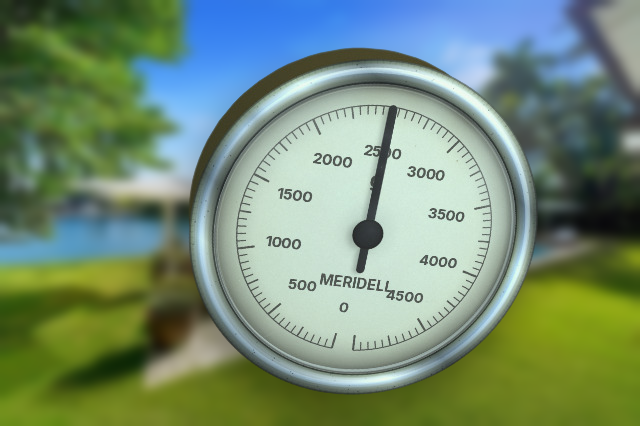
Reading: {"value": 2500, "unit": "g"}
